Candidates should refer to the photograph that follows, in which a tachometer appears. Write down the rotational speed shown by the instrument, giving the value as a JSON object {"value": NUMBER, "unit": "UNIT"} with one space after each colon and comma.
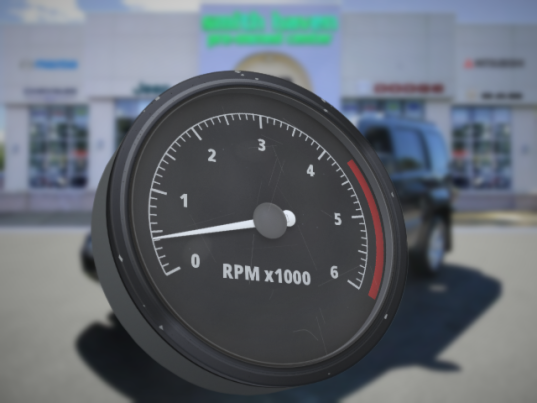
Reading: {"value": 400, "unit": "rpm"}
